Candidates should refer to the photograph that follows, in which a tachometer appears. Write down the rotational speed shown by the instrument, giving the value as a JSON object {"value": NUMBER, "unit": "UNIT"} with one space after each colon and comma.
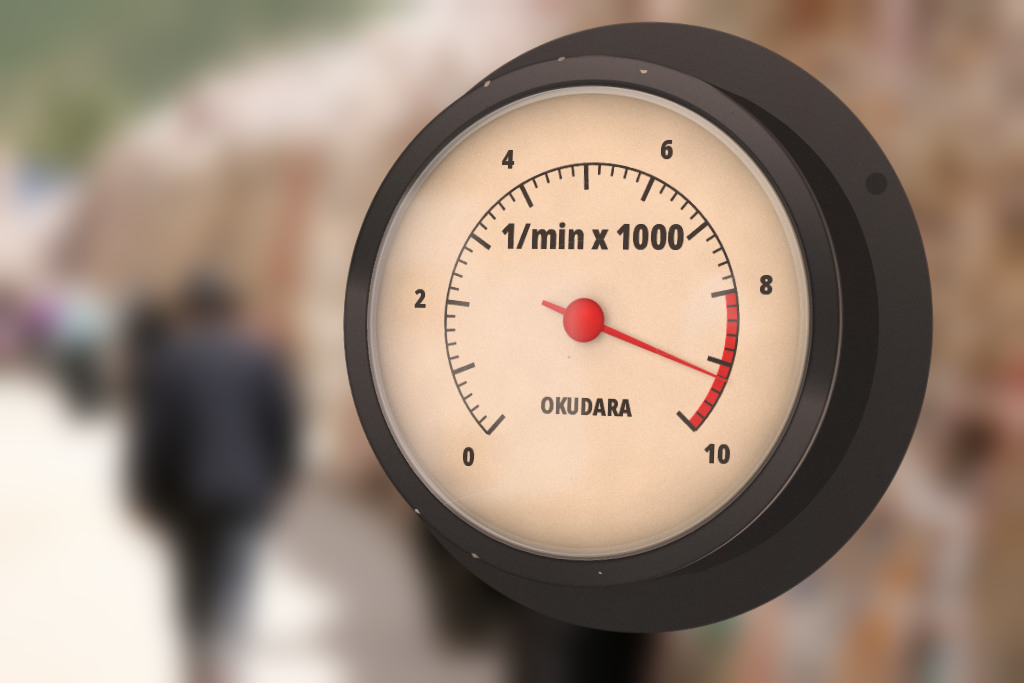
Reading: {"value": 9200, "unit": "rpm"}
